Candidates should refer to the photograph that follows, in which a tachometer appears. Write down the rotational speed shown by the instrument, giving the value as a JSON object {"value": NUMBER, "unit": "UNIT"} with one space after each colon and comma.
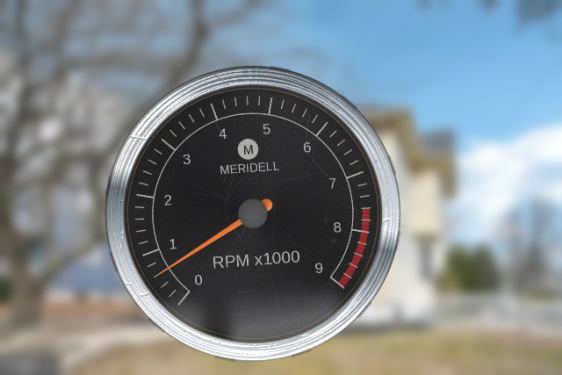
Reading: {"value": 600, "unit": "rpm"}
